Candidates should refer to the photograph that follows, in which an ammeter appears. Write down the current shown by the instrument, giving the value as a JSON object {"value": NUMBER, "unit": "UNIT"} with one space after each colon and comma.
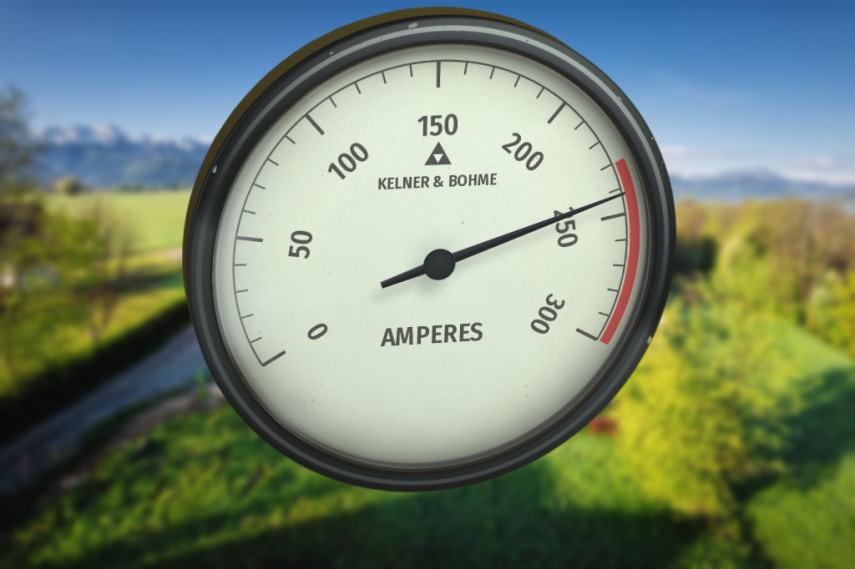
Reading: {"value": 240, "unit": "A"}
